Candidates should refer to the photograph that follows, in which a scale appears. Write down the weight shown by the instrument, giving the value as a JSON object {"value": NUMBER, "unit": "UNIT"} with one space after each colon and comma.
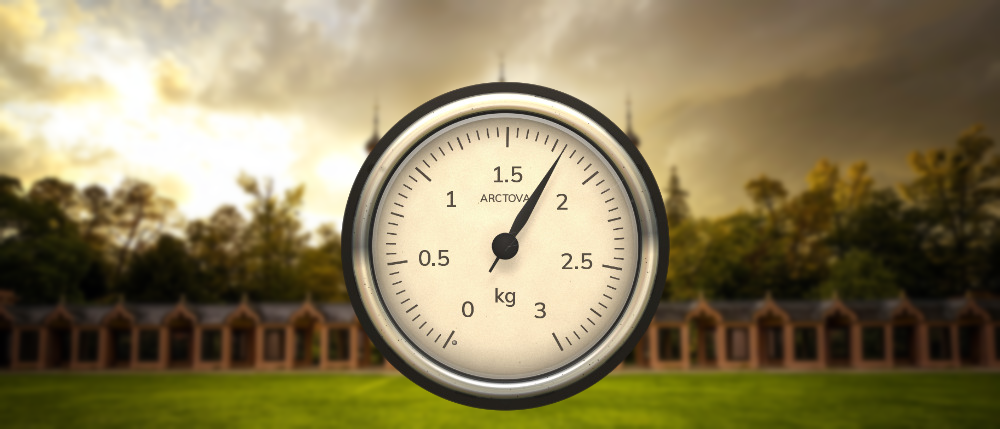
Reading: {"value": 1.8, "unit": "kg"}
